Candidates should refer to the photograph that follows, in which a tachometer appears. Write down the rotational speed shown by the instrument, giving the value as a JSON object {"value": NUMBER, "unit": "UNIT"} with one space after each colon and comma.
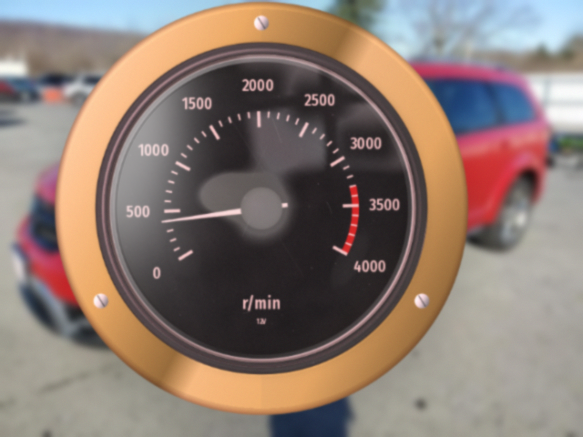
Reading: {"value": 400, "unit": "rpm"}
